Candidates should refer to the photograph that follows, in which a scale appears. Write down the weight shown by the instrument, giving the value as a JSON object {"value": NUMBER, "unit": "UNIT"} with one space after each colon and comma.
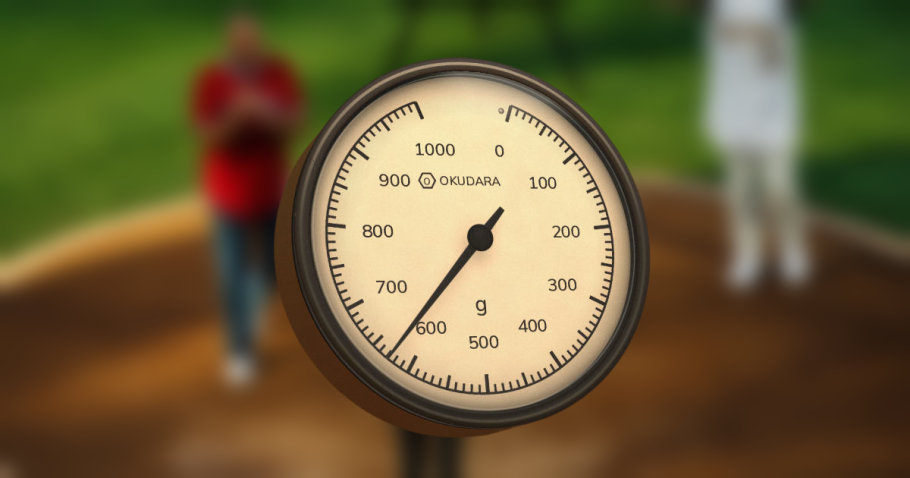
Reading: {"value": 630, "unit": "g"}
